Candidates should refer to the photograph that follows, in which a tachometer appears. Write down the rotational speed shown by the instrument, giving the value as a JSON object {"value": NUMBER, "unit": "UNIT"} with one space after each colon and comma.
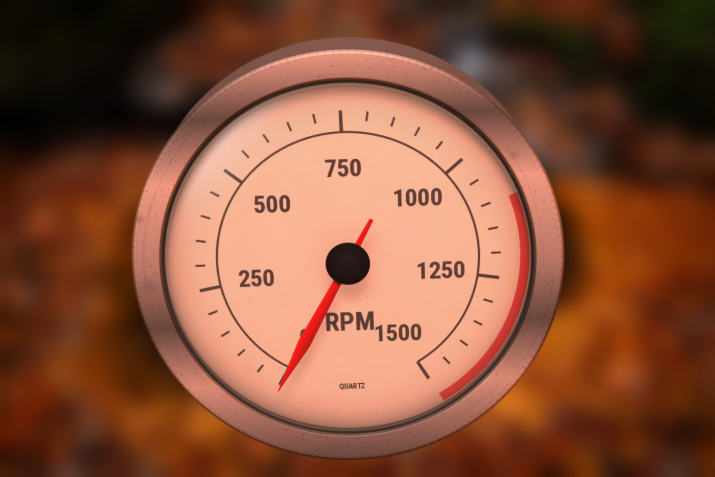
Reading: {"value": 0, "unit": "rpm"}
